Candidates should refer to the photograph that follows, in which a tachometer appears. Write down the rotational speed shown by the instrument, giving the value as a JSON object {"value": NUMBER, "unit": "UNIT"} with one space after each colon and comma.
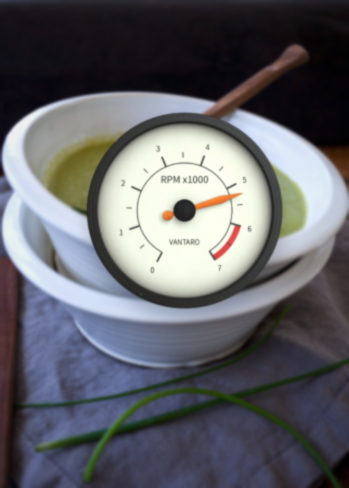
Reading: {"value": 5250, "unit": "rpm"}
